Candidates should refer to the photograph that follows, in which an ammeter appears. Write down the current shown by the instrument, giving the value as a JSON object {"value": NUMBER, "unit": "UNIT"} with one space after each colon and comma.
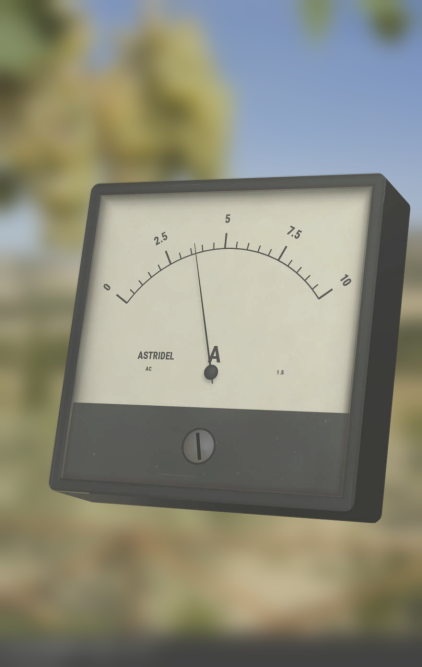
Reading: {"value": 3.75, "unit": "A"}
